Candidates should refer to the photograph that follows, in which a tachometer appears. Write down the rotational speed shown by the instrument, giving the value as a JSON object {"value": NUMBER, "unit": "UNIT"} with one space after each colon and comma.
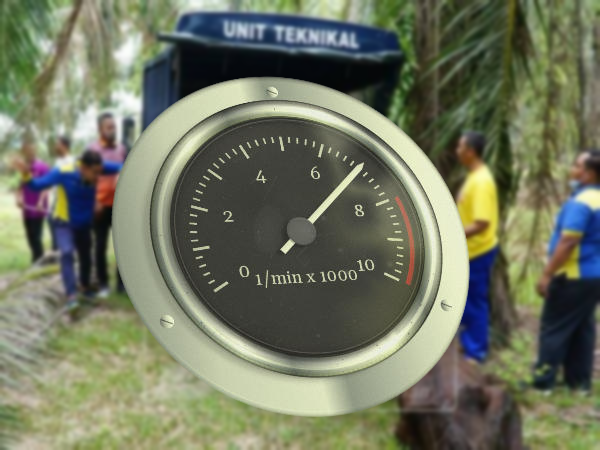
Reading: {"value": 7000, "unit": "rpm"}
